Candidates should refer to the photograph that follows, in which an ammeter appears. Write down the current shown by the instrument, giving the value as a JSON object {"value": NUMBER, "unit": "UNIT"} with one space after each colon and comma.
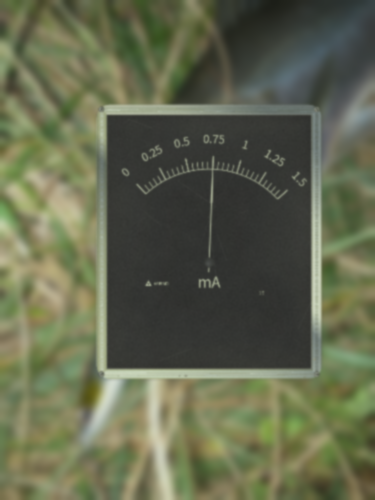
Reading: {"value": 0.75, "unit": "mA"}
